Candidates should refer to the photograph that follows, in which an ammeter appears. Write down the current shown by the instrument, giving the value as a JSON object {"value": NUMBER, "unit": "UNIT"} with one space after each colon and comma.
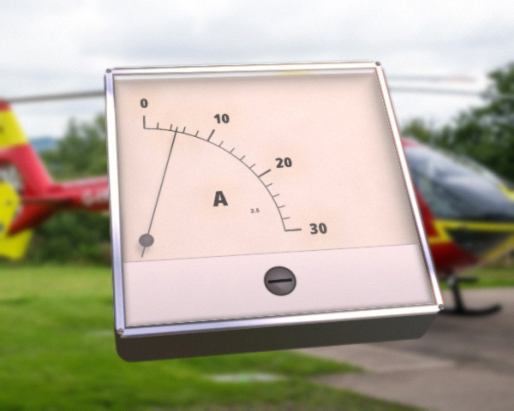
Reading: {"value": 5, "unit": "A"}
